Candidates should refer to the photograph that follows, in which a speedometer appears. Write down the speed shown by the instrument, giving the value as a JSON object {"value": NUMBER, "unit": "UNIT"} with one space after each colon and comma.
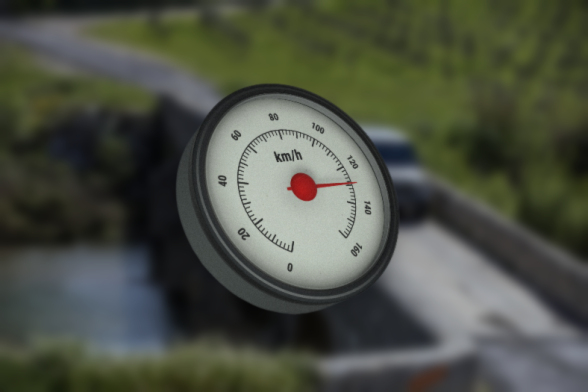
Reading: {"value": 130, "unit": "km/h"}
